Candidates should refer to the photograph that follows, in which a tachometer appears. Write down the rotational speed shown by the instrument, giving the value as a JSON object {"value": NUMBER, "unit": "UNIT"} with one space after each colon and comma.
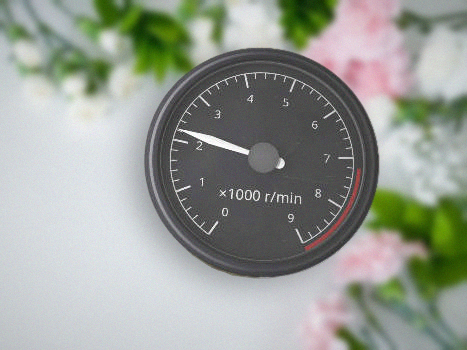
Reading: {"value": 2200, "unit": "rpm"}
